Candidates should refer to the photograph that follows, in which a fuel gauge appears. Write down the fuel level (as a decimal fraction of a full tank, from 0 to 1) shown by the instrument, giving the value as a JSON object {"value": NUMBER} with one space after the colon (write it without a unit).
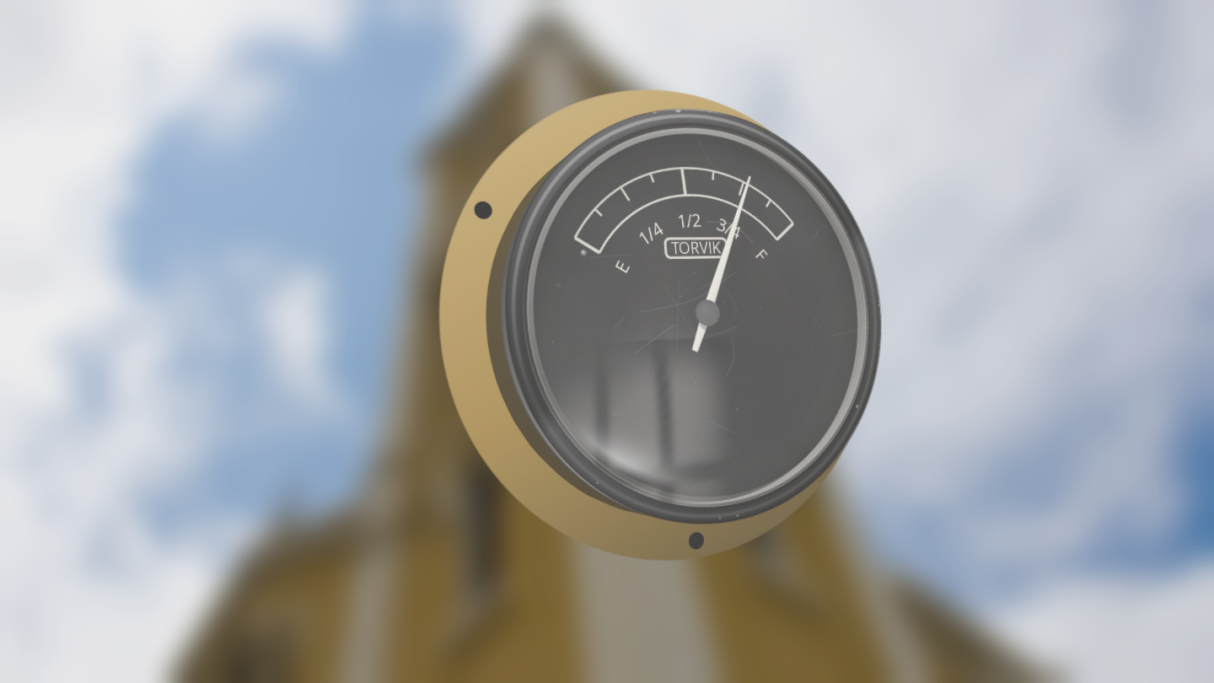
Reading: {"value": 0.75}
